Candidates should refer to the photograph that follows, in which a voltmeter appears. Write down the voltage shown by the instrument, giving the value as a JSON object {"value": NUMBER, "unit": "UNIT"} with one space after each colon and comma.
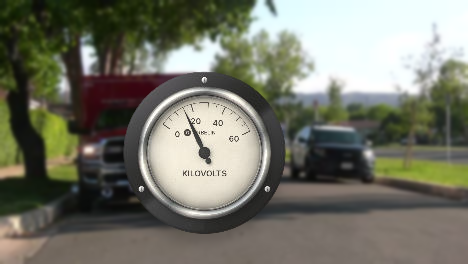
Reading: {"value": 15, "unit": "kV"}
